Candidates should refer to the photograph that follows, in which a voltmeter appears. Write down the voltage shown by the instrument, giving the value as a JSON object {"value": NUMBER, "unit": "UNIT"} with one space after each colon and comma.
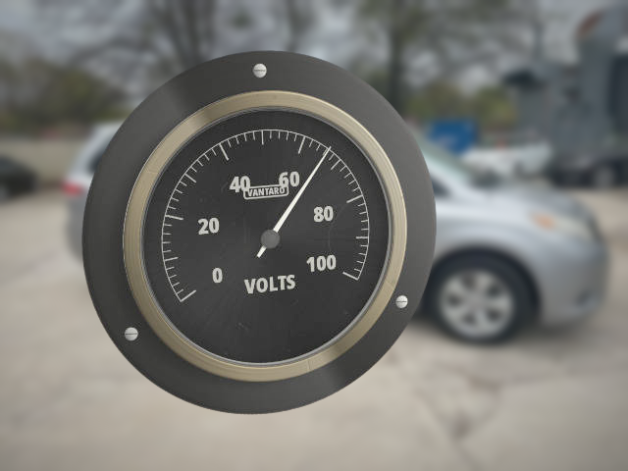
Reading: {"value": 66, "unit": "V"}
